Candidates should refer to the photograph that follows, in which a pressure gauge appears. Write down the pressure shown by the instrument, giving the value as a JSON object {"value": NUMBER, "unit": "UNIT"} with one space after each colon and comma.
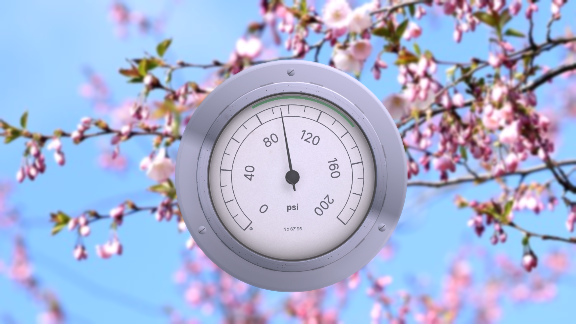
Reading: {"value": 95, "unit": "psi"}
